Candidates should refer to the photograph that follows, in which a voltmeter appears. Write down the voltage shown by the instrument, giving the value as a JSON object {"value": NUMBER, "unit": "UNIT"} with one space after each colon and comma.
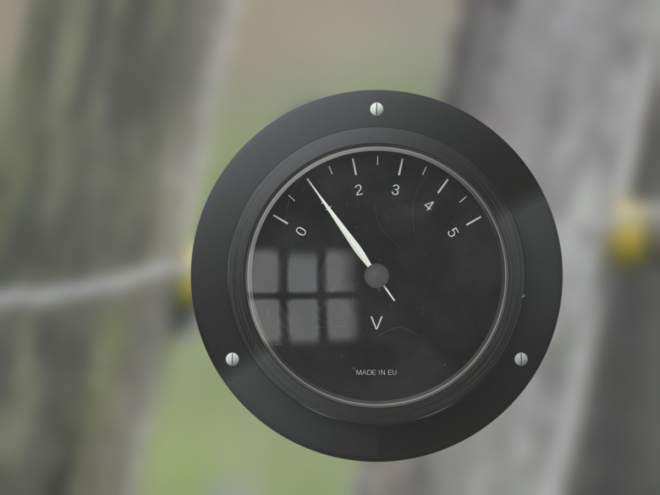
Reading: {"value": 1, "unit": "V"}
